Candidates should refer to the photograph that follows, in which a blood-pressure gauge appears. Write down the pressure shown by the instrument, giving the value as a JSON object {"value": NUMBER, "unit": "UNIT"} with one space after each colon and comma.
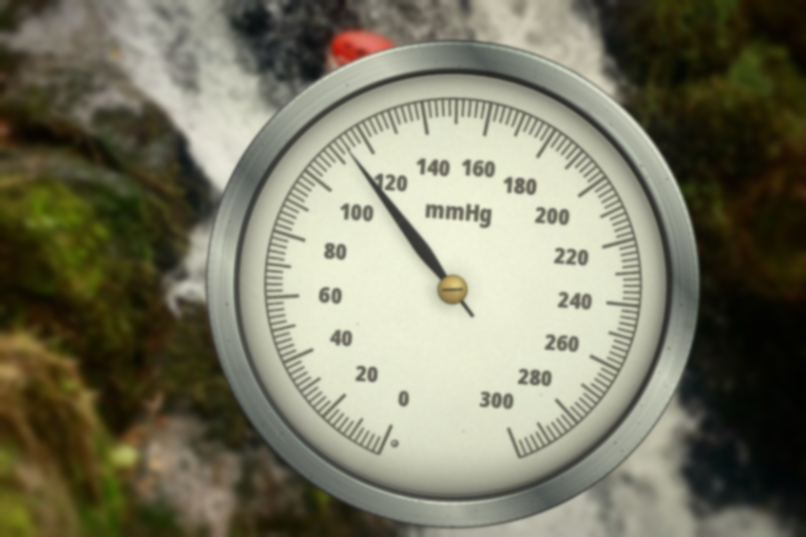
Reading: {"value": 114, "unit": "mmHg"}
